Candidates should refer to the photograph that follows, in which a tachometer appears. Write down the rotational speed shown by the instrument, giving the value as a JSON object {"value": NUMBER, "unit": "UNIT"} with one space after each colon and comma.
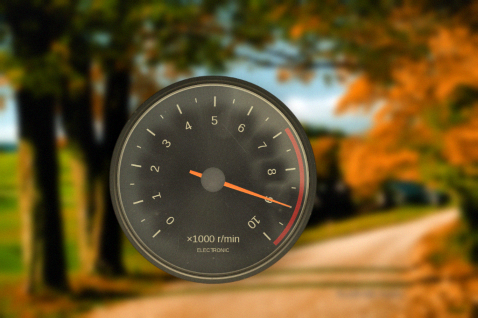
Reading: {"value": 9000, "unit": "rpm"}
